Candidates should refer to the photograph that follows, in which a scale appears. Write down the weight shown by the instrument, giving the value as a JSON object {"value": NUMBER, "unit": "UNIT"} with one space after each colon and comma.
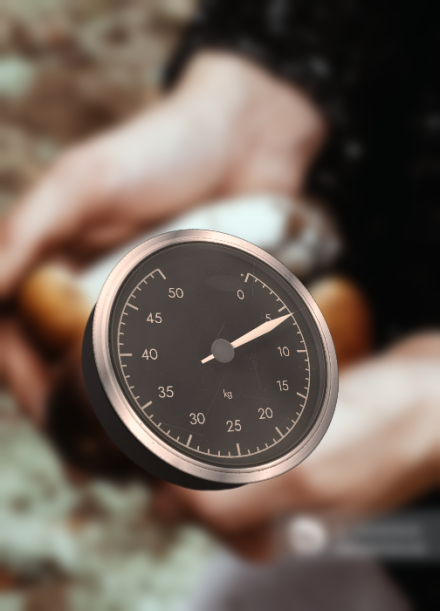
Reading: {"value": 6, "unit": "kg"}
